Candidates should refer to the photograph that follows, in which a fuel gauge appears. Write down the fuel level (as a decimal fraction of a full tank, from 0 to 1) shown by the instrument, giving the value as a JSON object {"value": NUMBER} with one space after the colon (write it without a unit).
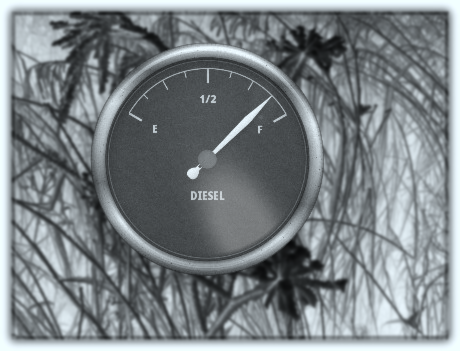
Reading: {"value": 0.875}
